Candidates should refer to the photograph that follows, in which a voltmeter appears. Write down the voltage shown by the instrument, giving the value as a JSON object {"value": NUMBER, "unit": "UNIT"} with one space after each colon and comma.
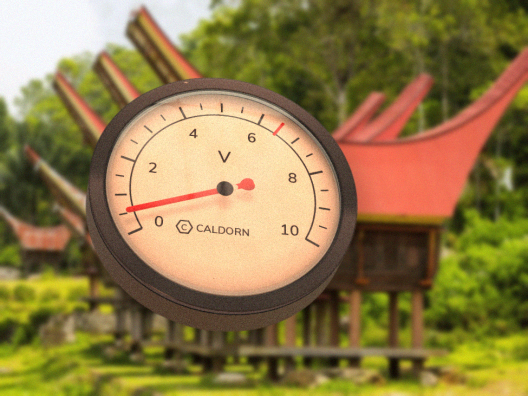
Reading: {"value": 0.5, "unit": "V"}
